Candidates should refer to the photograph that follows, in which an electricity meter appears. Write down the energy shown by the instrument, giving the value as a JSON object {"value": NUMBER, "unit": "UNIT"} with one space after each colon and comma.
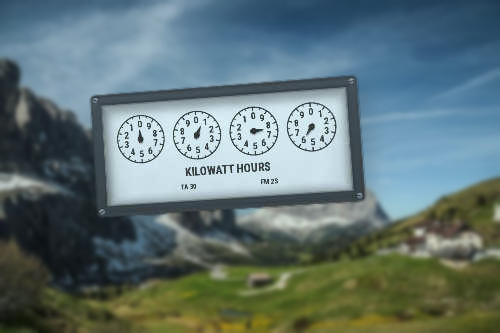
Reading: {"value": 76, "unit": "kWh"}
